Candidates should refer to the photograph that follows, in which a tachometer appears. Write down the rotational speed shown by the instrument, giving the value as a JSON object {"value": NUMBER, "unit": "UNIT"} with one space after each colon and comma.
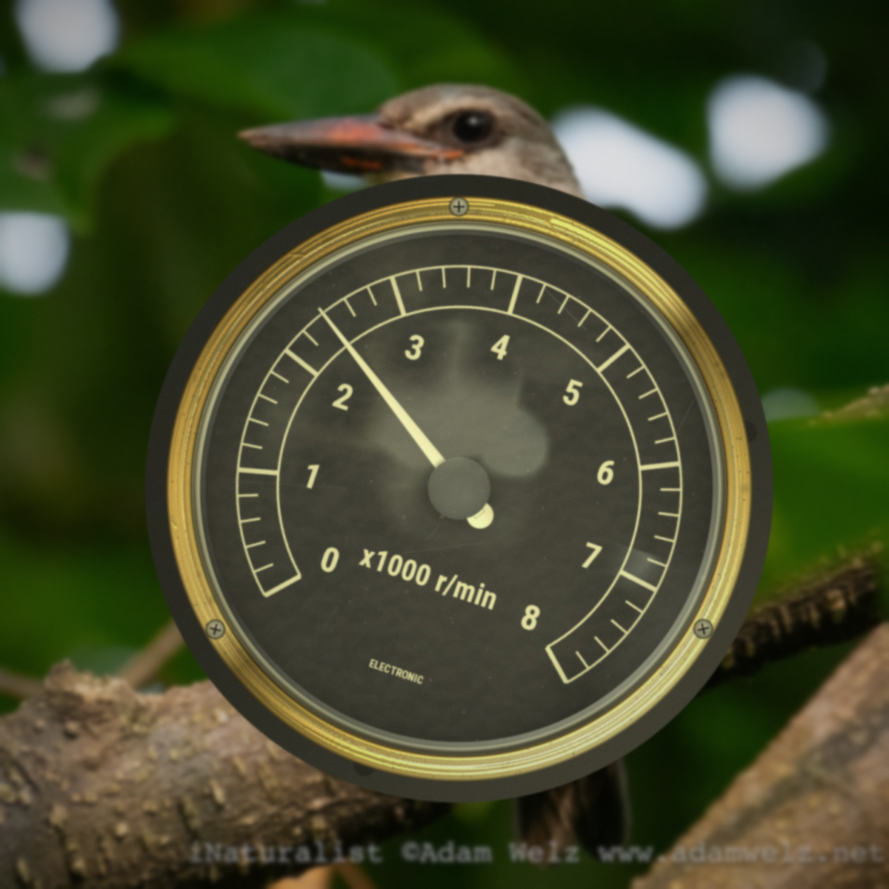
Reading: {"value": 2400, "unit": "rpm"}
